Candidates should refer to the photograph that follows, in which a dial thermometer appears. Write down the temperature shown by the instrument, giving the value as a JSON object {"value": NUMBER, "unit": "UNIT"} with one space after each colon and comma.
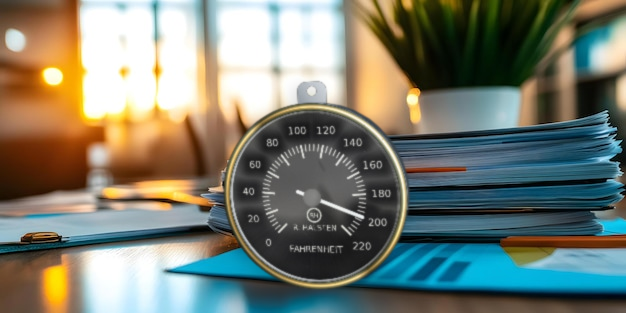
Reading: {"value": 200, "unit": "°F"}
